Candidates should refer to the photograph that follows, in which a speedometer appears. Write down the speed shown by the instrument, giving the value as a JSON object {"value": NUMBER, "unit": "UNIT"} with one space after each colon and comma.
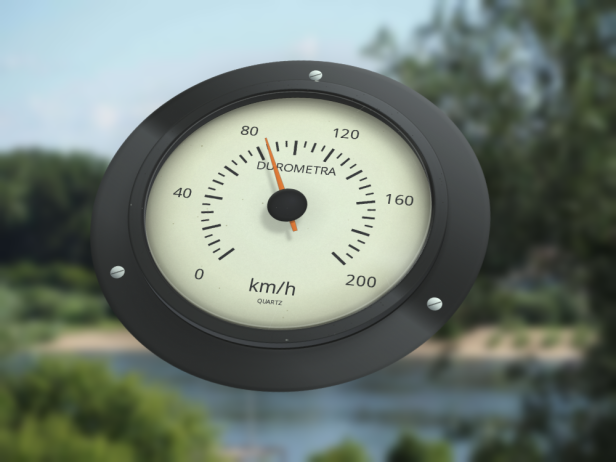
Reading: {"value": 85, "unit": "km/h"}
